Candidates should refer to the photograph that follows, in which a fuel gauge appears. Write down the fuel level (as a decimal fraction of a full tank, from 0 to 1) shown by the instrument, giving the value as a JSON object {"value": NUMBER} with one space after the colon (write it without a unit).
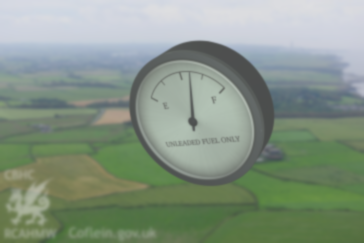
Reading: {"value": 0.625}
